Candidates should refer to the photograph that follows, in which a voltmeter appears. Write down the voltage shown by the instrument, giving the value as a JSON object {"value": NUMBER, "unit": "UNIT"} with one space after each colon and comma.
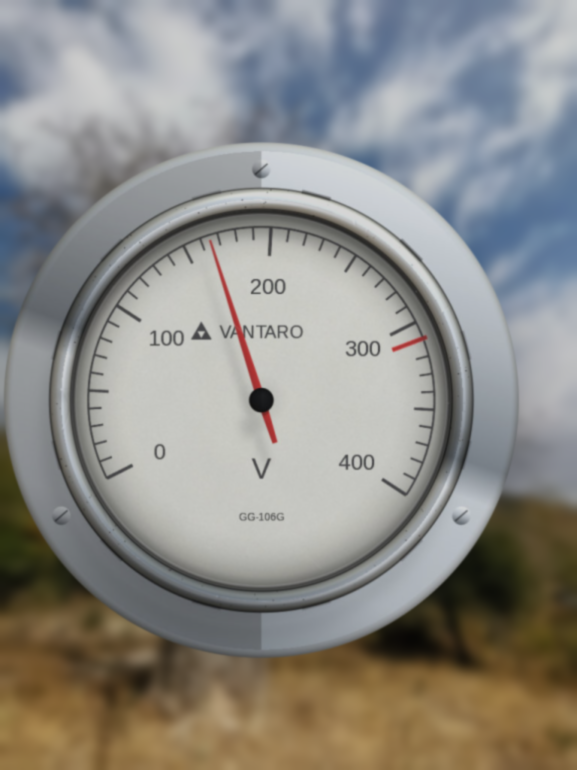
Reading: {"value": 165, "unit": "V"}
